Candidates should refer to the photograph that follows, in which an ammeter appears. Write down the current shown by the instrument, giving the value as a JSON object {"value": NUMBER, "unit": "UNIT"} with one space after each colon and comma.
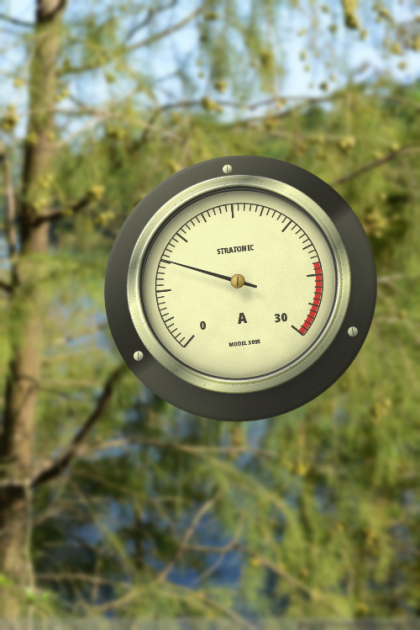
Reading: {"value": 7.5, "unit": "A"}
